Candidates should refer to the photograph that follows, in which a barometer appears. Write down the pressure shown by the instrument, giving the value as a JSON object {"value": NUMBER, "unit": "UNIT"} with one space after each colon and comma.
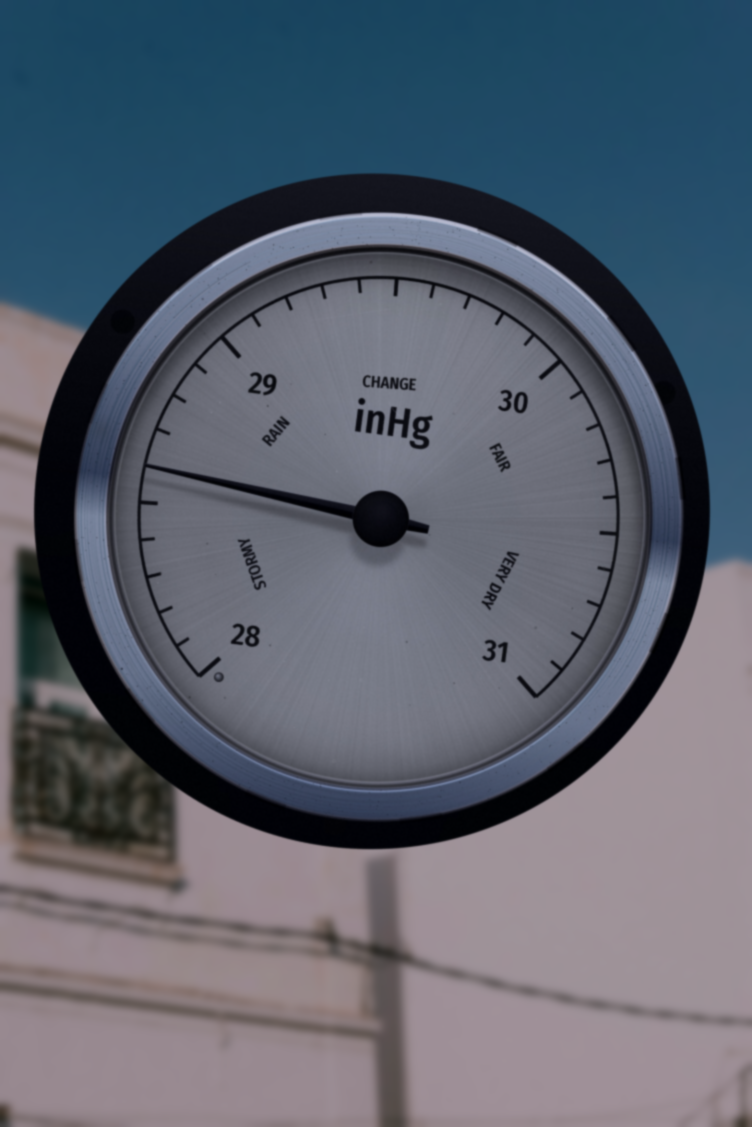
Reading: {"value": 28.6, "unit": "inHg"}
